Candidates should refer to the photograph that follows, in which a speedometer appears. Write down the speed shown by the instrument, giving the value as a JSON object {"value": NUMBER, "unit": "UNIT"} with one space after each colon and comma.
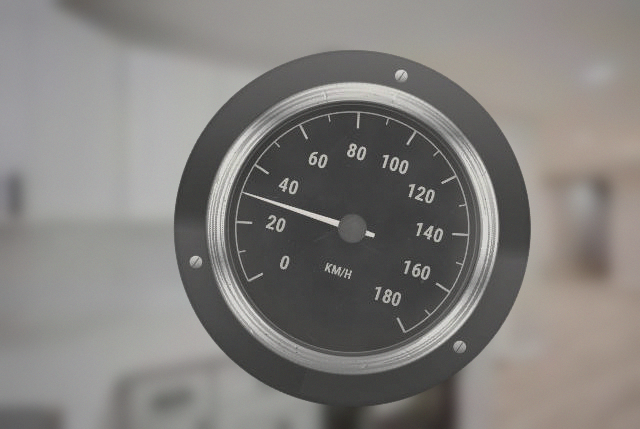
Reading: {"value": 30, "unit": "km/h"}
